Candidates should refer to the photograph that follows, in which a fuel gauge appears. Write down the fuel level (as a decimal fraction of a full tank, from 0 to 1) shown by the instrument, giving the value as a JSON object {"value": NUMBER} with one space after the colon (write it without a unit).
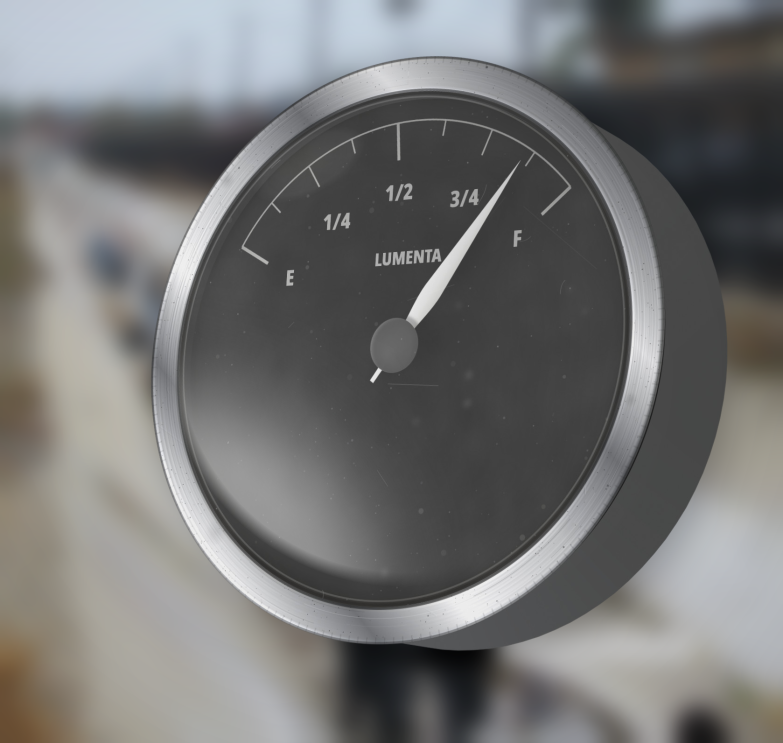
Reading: {"value": 0.875}
